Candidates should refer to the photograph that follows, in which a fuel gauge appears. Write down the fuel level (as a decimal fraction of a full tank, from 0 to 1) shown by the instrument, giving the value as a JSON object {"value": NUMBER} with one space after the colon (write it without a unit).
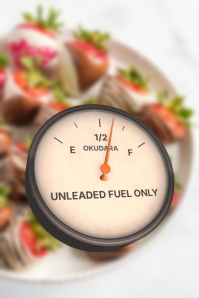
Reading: {"value": 0.625}
